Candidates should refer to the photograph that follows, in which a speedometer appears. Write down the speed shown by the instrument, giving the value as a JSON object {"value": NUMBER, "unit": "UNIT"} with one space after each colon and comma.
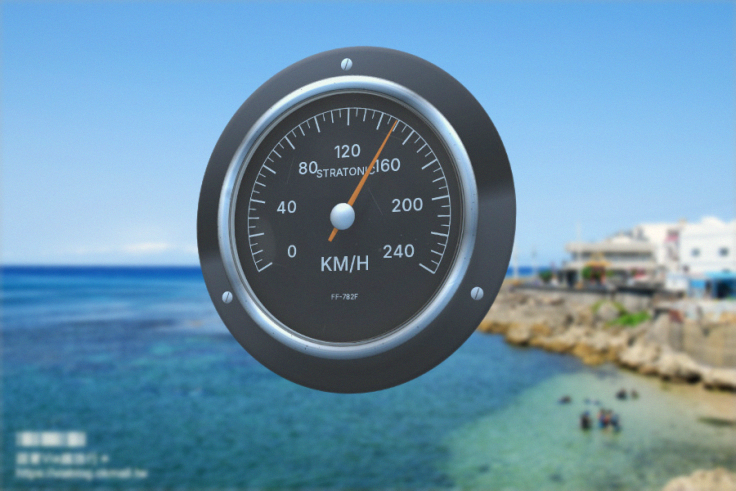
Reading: {"value": 150, "unit": "km/h"}
